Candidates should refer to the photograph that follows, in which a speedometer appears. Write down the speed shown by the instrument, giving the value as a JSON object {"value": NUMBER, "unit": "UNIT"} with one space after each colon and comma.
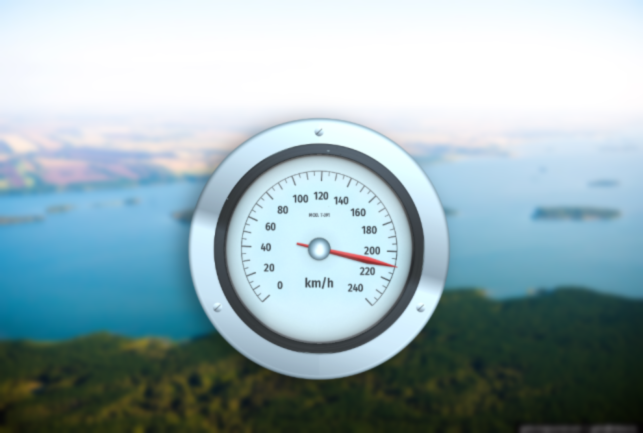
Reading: {"value": 210, "unit": "km/h"}
